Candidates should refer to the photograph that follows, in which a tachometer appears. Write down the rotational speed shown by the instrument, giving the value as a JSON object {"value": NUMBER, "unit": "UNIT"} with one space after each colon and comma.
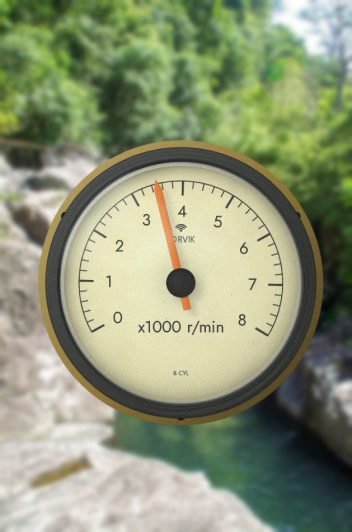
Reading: {"value": 3500, "unit": "rpm"}
